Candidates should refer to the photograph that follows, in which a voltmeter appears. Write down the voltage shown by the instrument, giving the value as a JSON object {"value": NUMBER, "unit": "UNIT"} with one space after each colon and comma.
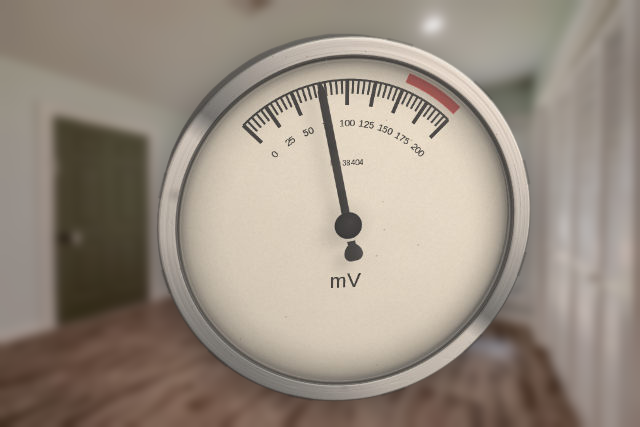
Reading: {"value": 75, "unit": "mV"}
